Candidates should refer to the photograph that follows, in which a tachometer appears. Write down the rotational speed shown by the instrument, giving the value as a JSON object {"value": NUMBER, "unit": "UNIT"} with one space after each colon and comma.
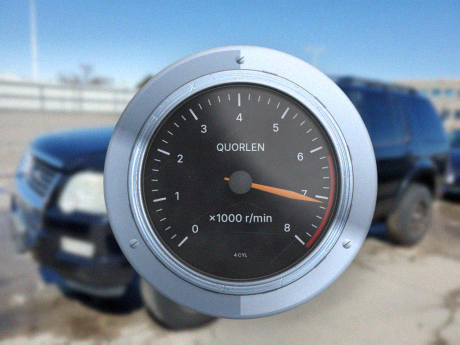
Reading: {"value": 7100, "unit": "rpm"}
